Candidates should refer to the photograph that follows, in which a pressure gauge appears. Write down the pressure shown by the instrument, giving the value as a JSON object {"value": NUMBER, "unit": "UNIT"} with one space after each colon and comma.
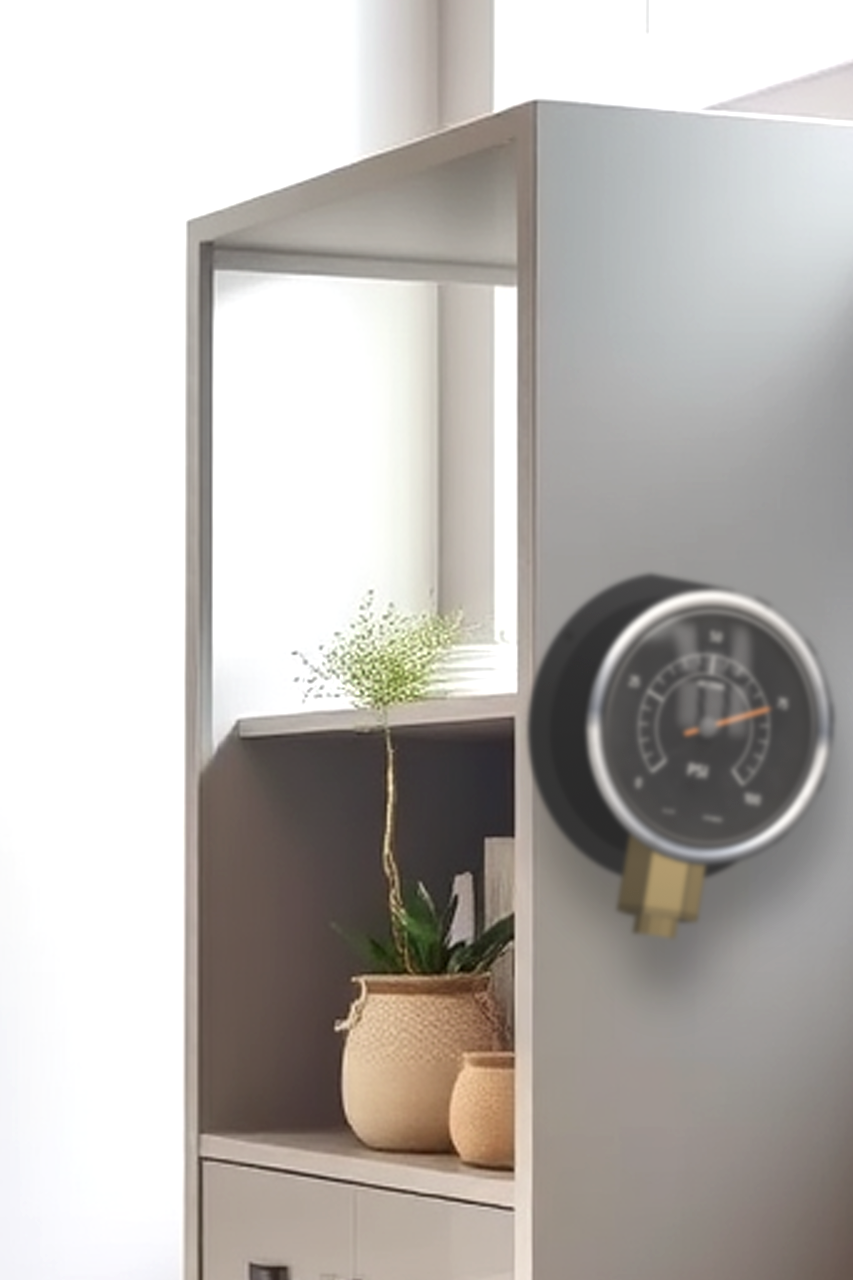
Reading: {"value": 75, "unit": "psi"}
